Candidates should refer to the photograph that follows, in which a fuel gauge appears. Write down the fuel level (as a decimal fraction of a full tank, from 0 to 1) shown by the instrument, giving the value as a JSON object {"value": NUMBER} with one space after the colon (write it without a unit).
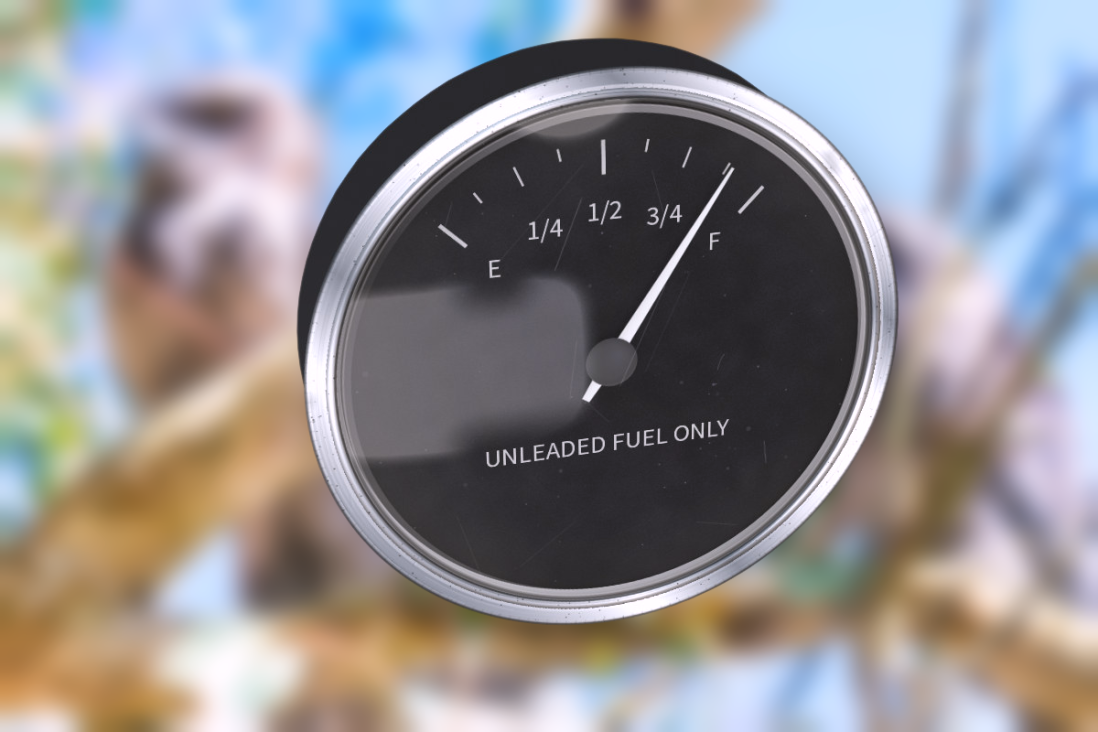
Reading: {"value": 0.875}
